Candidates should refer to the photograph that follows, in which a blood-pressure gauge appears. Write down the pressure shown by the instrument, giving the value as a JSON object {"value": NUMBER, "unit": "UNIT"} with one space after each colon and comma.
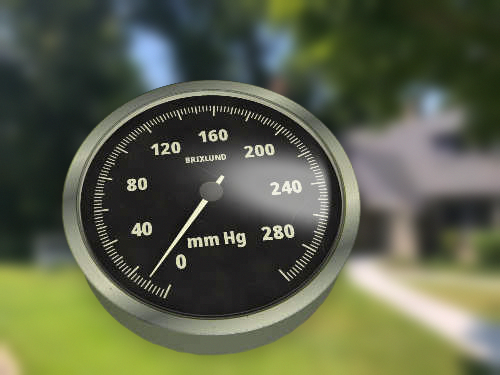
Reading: {"value": 10, "unit": "mmHg"}
